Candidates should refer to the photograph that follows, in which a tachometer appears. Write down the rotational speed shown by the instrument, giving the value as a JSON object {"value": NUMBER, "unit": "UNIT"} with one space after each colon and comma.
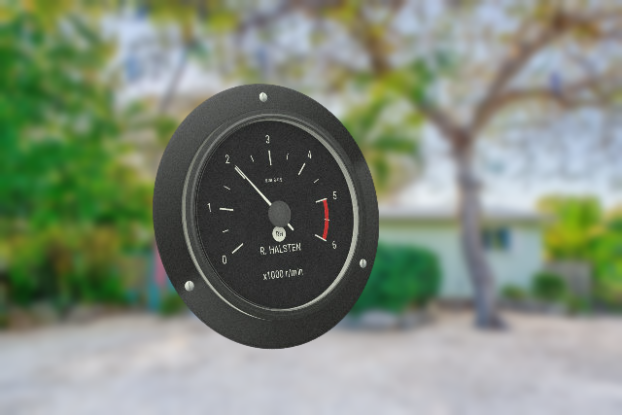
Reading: {"value": 2000, "unit": "rpm"}
